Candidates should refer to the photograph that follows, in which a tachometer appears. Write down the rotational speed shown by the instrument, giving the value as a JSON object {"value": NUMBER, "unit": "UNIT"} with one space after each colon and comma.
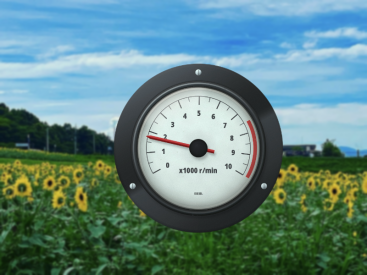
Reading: {"value": 1750, "unit": "rpm"}
